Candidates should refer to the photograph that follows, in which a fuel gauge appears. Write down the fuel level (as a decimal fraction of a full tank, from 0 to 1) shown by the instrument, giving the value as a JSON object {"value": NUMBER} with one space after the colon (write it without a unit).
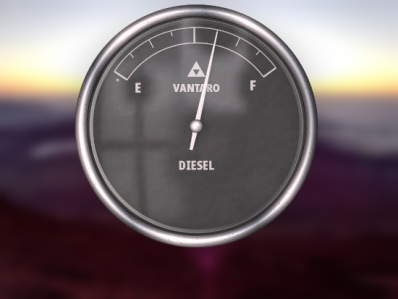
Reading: {"value": 0.625}
